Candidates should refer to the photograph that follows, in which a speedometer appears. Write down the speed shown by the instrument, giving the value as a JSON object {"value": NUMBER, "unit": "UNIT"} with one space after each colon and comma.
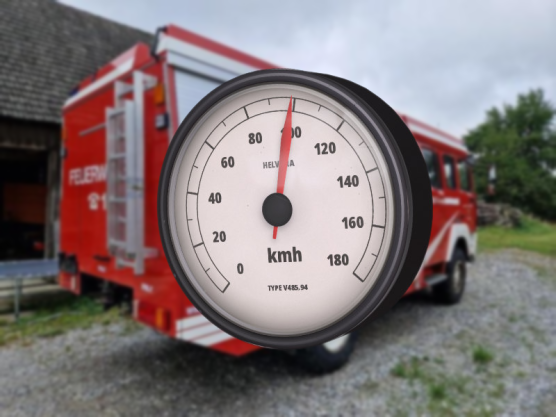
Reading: {"value": 100, "unit": "km/h"}
